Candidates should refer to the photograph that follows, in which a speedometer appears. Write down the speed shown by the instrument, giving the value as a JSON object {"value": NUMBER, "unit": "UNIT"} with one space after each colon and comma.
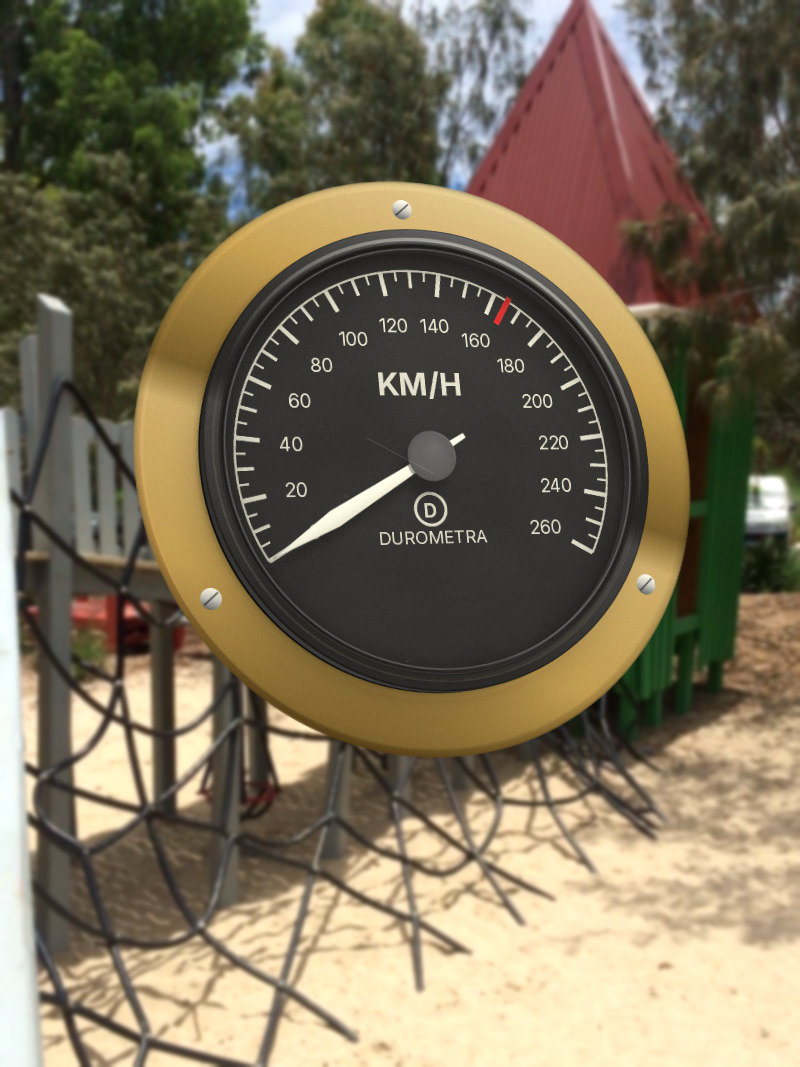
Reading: {"value": 0, "unit": "km/h"}
